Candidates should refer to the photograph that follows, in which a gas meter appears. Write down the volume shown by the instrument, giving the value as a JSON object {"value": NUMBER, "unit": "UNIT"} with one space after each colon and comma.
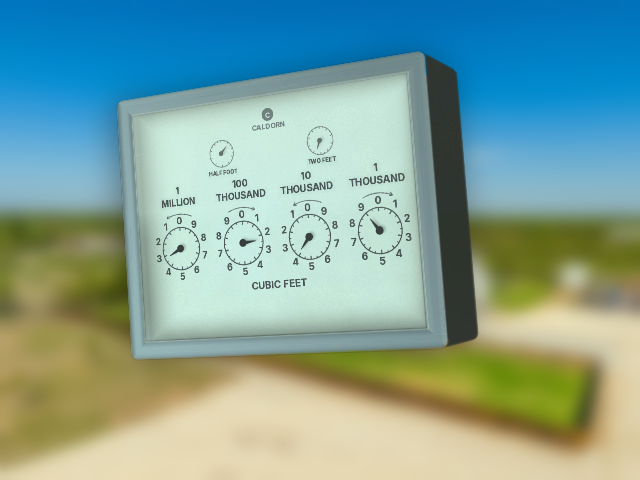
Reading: {"value": 323900, "unit": "ft³"}
